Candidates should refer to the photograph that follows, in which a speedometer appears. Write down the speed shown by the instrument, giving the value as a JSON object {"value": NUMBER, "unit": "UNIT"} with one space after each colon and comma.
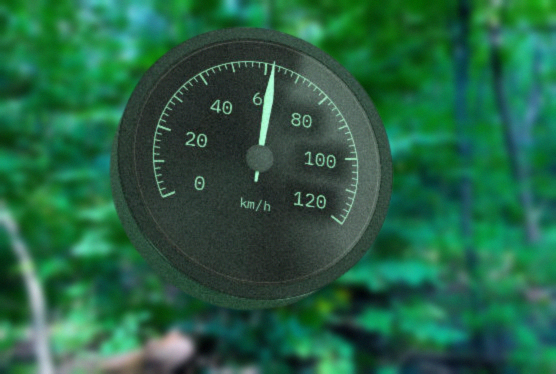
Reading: {"value": 62, "unit": "km/h"}
